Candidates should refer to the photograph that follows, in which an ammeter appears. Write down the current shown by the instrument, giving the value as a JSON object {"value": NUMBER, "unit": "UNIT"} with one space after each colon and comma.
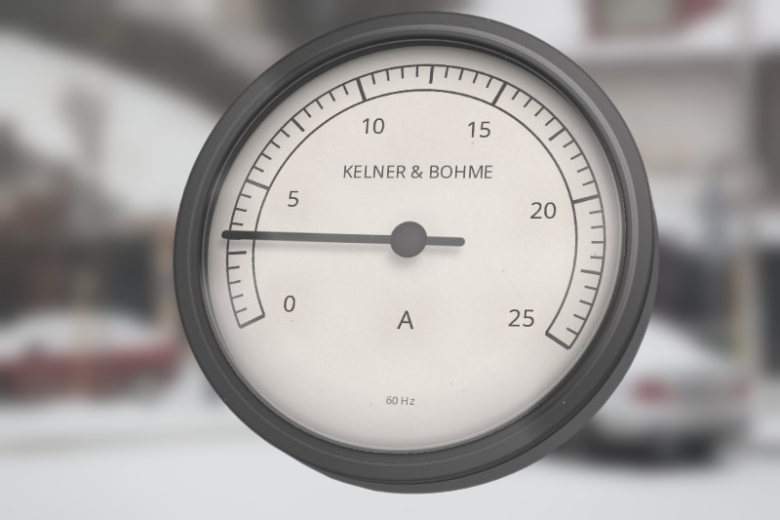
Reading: {"value": 3, "unit": "A"}
